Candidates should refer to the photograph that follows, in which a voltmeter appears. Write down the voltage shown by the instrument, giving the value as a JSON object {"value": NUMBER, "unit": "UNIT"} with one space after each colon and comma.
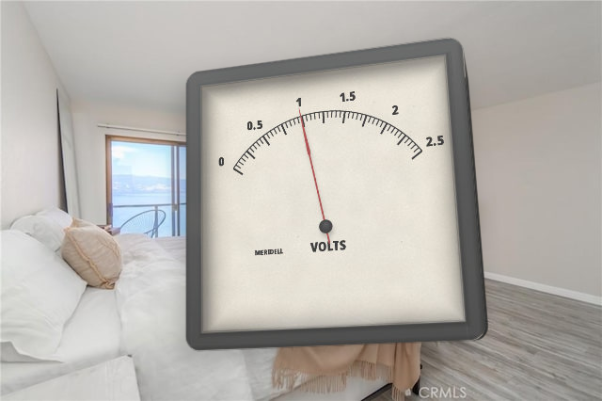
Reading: {"value": 1, "unit": "V"}
